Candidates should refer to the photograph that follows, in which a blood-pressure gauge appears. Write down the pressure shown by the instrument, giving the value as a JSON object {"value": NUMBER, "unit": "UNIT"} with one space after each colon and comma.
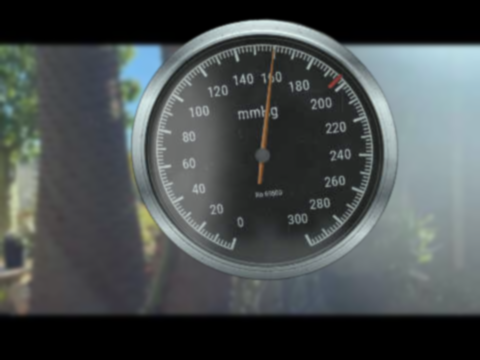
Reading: {"value": 160, "unit": "mmHg"}
